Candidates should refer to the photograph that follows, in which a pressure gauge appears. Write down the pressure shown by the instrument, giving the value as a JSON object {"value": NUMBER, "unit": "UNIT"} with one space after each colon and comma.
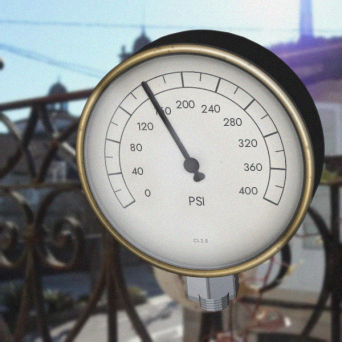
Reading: {"value": 160, "unit": "psi"}
